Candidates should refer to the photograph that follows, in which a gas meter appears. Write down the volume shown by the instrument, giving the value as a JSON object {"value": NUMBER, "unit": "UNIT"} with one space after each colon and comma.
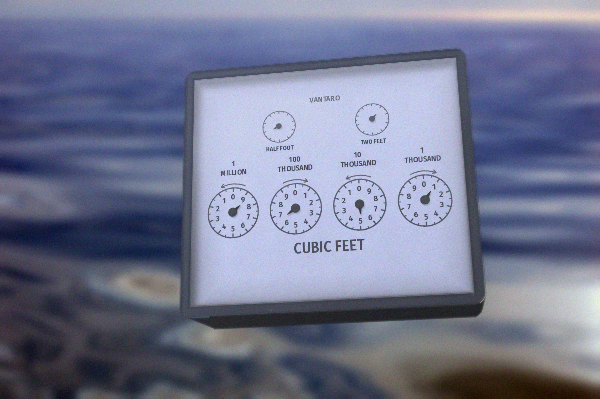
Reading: {"value": 865100, "unit": "ft³"}
